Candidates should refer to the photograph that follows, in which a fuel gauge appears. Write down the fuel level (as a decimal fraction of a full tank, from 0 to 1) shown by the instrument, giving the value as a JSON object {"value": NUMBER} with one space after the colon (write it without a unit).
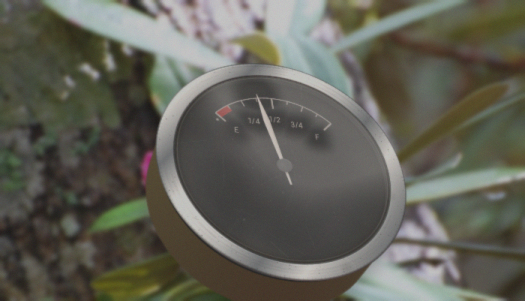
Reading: {"value": 0.375}
